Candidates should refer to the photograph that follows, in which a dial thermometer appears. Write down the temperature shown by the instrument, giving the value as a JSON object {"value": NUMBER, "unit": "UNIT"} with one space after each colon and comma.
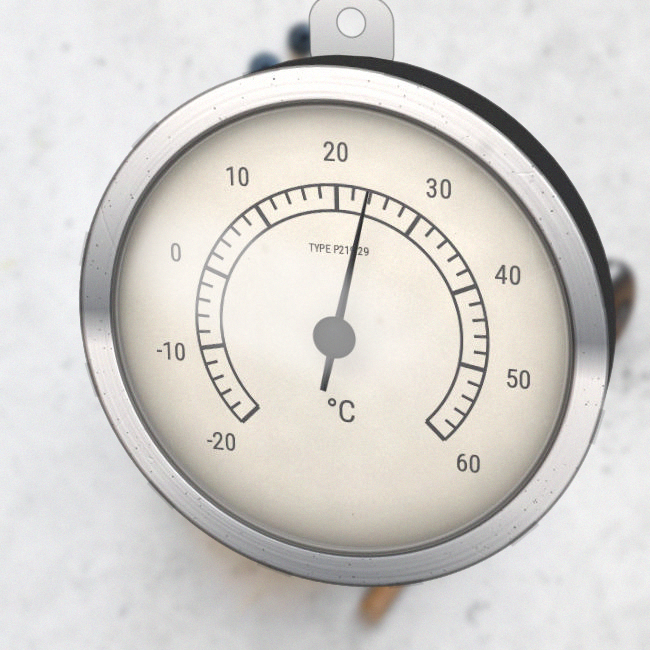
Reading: {"value": 24, "unit": "°C"}
